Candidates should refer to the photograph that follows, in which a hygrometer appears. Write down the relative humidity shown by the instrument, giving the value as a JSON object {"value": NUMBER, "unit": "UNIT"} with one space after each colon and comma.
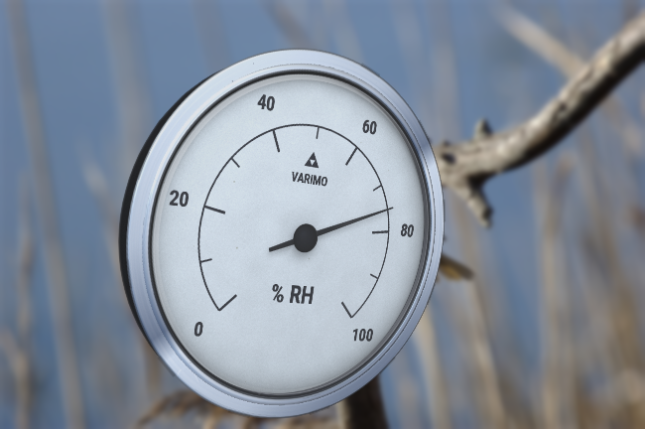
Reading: {"value": 75, "unit": "%"}
